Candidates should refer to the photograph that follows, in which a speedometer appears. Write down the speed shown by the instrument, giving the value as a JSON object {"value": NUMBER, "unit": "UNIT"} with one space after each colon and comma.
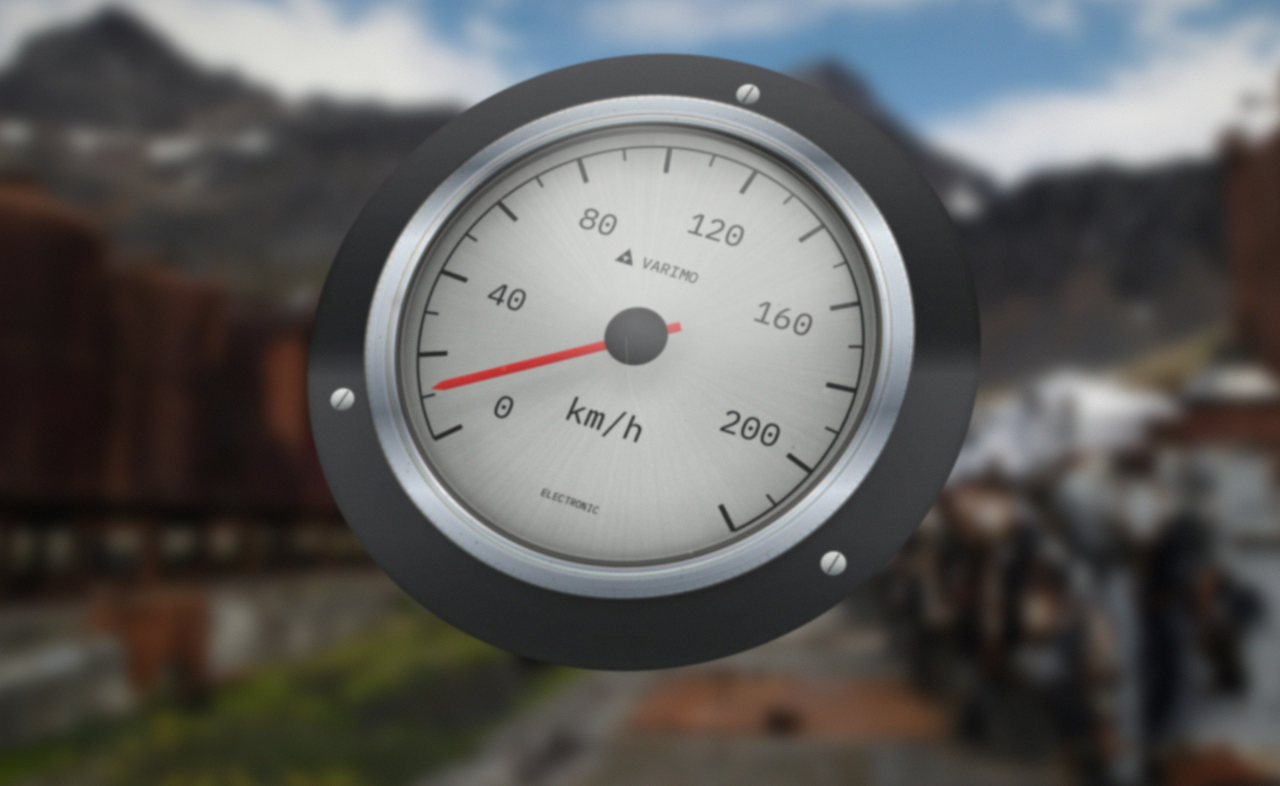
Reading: {"value": 10, "unit": "km/h"}
